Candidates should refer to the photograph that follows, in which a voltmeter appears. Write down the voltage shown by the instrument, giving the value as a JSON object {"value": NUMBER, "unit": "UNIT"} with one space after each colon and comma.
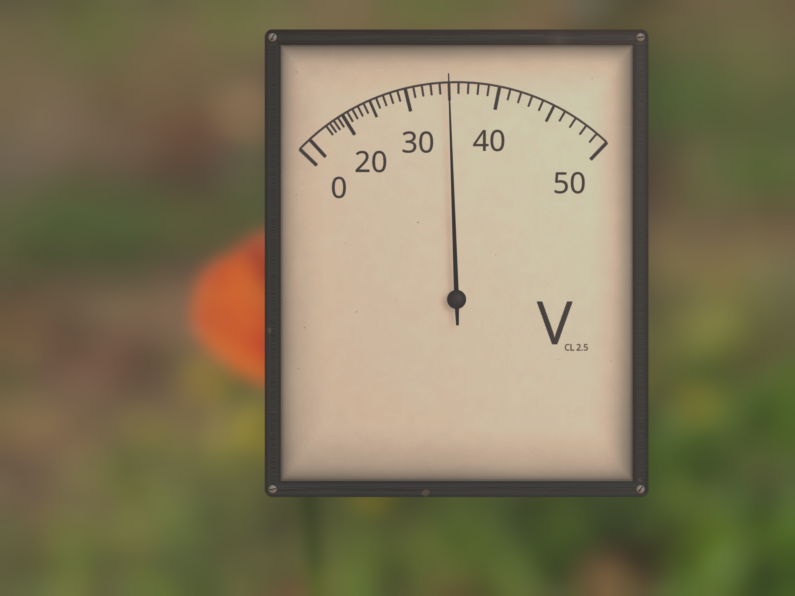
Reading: {"value": 35, "unit": "V"}
